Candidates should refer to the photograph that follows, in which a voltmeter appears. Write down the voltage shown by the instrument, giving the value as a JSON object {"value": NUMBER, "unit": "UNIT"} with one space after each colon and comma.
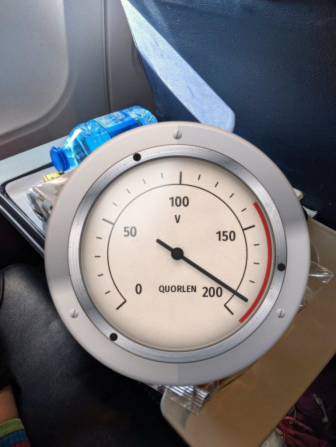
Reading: {"value": 190, "unit": "V"}
